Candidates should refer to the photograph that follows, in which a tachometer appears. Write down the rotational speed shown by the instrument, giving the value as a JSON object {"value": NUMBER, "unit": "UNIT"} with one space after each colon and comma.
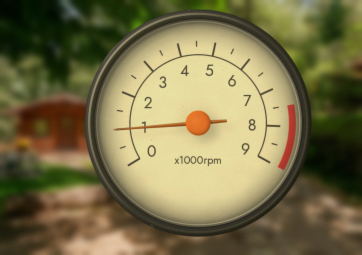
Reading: {"value": 1000, "unit": "rpm"}
